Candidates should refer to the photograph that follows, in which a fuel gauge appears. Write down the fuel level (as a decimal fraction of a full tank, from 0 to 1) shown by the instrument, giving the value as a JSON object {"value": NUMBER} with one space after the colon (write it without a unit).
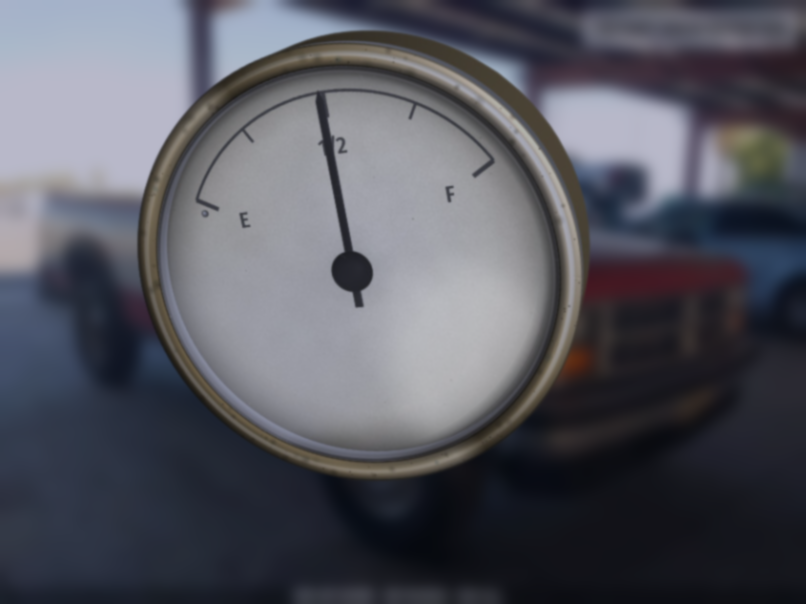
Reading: {"value": 0.5}
